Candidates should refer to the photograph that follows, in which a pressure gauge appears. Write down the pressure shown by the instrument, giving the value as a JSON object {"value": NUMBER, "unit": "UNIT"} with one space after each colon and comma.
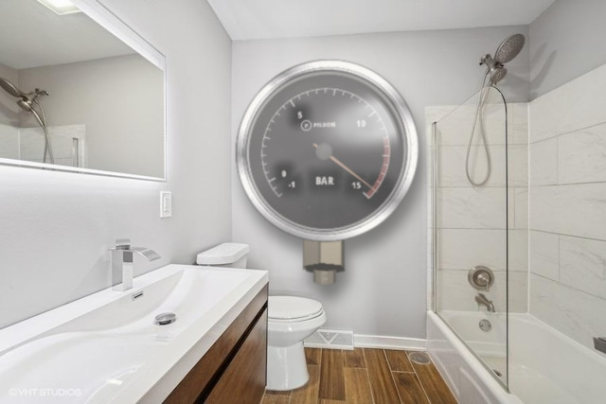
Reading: {"value": 14.5, "unit": "bar"}
